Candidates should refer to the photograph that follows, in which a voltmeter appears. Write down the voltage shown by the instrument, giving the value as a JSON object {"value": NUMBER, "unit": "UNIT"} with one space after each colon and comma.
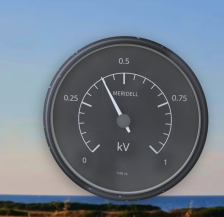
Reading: {"value": 0.4, "unit": "kV"}
